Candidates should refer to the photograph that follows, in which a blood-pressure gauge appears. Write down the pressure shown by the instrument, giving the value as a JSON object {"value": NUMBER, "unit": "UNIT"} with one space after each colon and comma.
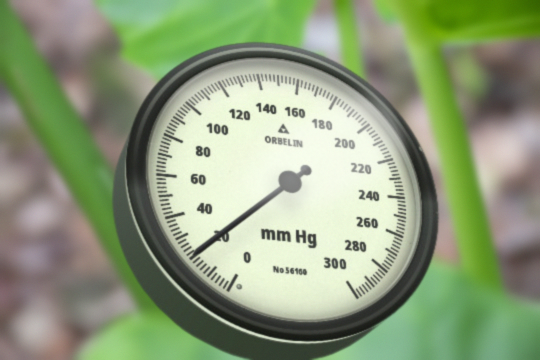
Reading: {"value": 20, "unit": "mmHg"}
